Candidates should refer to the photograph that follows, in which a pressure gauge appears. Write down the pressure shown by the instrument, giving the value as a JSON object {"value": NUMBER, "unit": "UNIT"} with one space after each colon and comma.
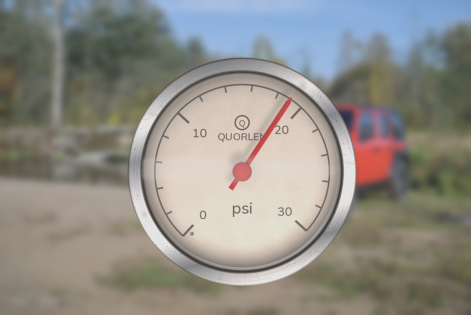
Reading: {"value": 19, "unit": "psi"}
